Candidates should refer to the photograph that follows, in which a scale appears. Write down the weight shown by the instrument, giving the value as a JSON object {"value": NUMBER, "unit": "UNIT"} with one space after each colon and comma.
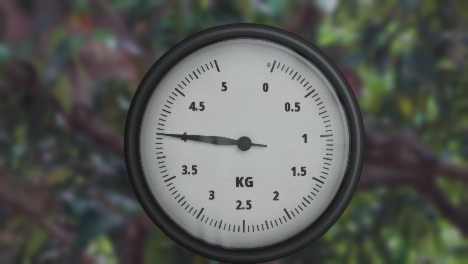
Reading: {"value": 4, "unit": "kg"}
